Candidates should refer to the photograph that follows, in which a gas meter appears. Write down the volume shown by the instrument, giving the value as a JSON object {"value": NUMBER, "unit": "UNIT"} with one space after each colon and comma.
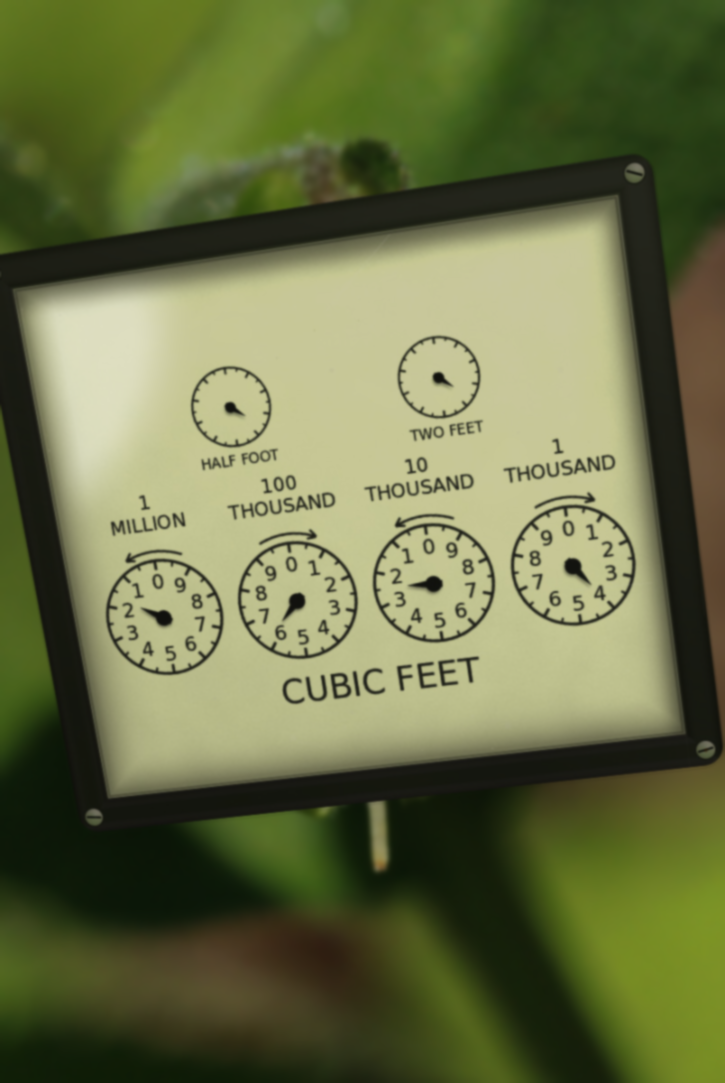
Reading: {"value": 162400, "unit": "ft³"}
